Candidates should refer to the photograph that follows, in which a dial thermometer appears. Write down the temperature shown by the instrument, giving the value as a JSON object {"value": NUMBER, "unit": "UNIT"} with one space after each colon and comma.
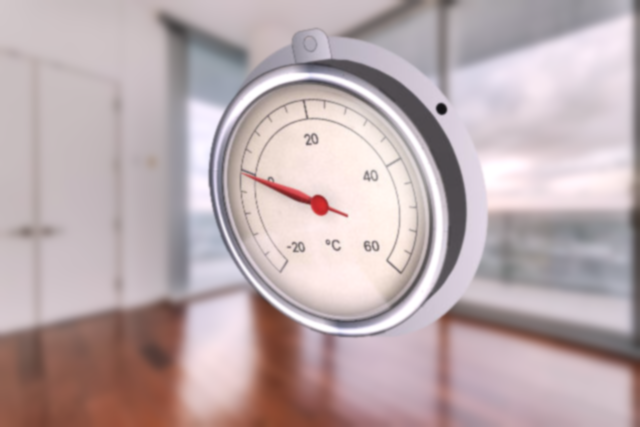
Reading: {"value": 0, "unit": "°C"}
